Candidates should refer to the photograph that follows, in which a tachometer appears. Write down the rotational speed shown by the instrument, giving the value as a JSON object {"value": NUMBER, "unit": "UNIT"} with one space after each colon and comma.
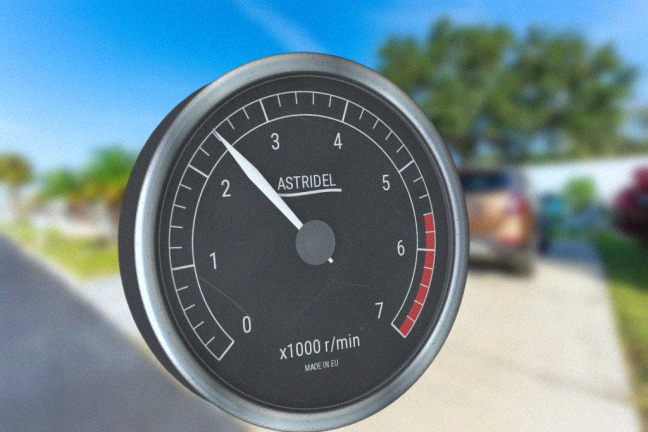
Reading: {"value": 2400, "unit": "rpm"}
